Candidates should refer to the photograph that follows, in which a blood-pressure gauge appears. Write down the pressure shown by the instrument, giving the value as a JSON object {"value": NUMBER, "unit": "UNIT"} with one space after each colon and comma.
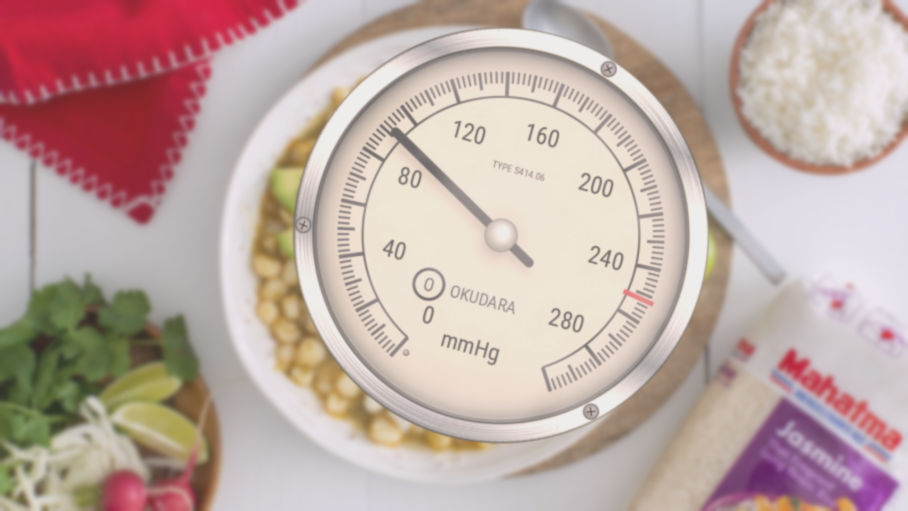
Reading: {"value": 92, "unit": "mmHg"}
